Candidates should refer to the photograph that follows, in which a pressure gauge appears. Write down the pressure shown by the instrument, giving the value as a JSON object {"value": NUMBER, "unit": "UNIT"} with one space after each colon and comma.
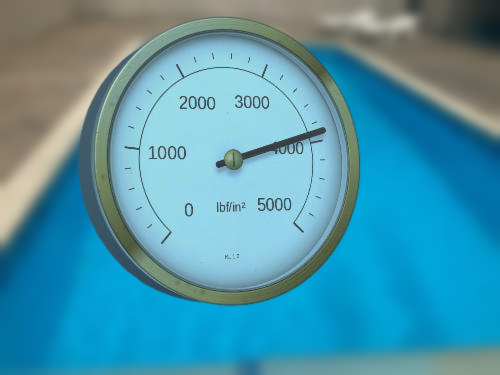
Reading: {"value": 3900, "unit": "psi"}
